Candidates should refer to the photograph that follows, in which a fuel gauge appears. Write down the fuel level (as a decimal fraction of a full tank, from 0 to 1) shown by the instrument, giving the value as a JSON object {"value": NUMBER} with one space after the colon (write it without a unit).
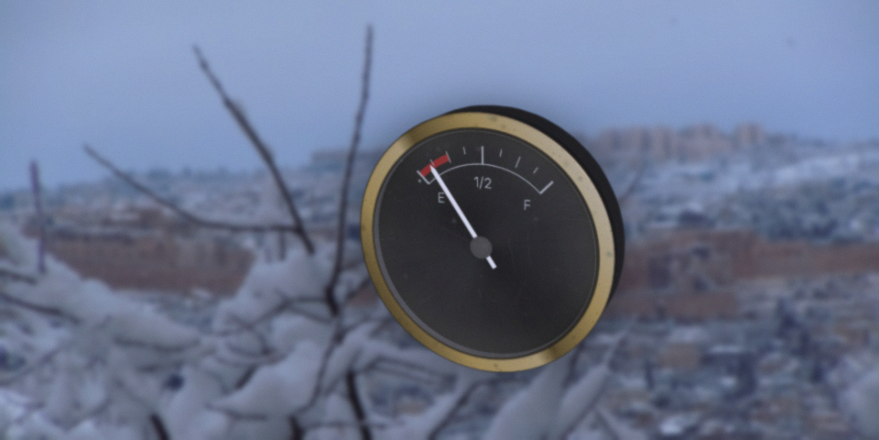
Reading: {"value": 0.125}
